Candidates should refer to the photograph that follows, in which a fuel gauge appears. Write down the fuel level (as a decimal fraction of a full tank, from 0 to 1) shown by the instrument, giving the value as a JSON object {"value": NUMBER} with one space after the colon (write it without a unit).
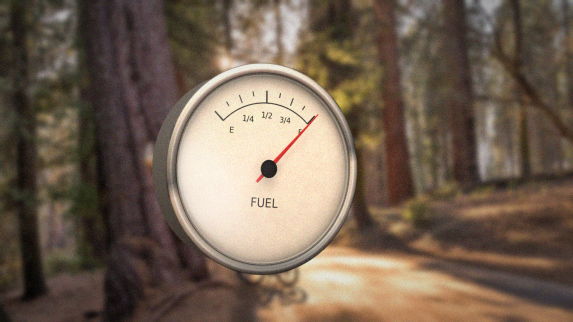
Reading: {"value": 1}
